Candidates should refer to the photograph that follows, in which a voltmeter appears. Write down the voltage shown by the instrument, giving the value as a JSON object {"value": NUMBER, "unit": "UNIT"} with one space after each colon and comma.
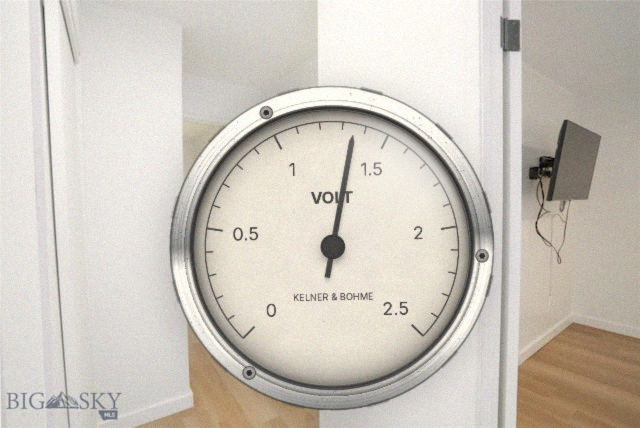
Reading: {"value": 1.35, "unit": "V"}
